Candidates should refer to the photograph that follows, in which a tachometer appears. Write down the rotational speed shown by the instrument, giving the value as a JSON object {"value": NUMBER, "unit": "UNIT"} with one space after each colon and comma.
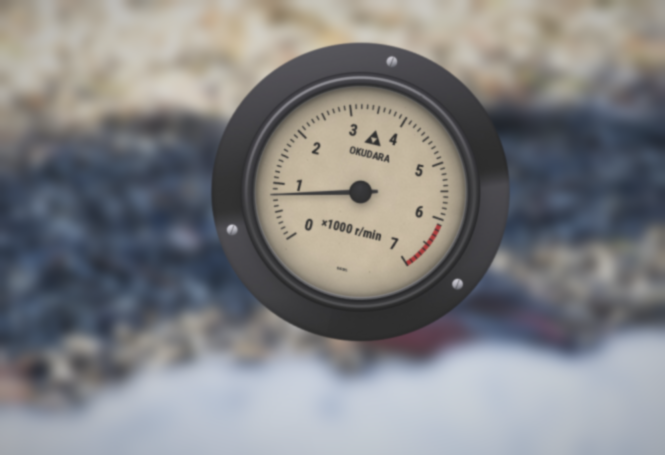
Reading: {"value": 800, "unit": "rpm"}
